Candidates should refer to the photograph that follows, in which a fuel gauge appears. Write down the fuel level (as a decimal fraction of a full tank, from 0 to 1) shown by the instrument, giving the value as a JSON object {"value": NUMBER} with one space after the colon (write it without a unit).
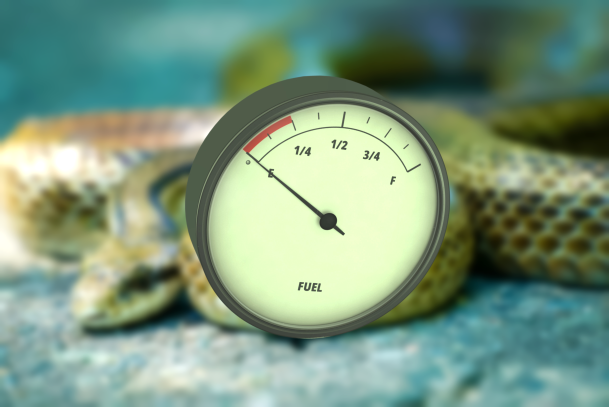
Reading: {"value": 0}
